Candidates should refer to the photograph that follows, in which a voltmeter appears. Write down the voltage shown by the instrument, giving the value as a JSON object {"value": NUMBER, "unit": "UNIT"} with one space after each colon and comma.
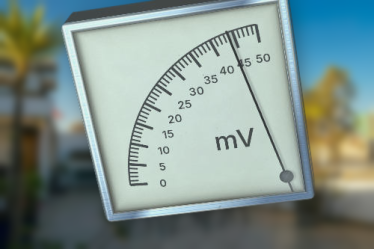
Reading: {"value": 44, "unit": "mV"}
